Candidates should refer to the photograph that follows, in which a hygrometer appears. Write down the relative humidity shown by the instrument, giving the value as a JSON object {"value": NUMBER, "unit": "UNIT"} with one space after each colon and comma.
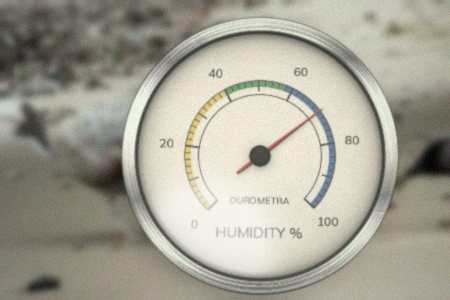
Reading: {"value": 70, "unit": "%"}
